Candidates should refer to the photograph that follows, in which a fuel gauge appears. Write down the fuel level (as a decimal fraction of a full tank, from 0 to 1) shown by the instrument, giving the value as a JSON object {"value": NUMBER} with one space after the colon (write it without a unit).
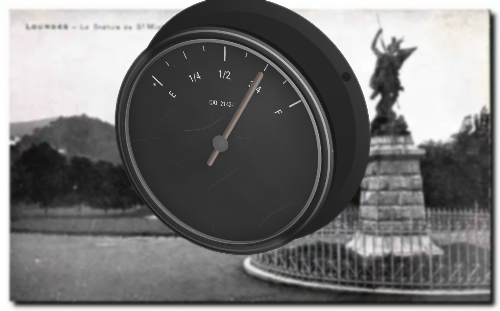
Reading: {"value": 0.75}
